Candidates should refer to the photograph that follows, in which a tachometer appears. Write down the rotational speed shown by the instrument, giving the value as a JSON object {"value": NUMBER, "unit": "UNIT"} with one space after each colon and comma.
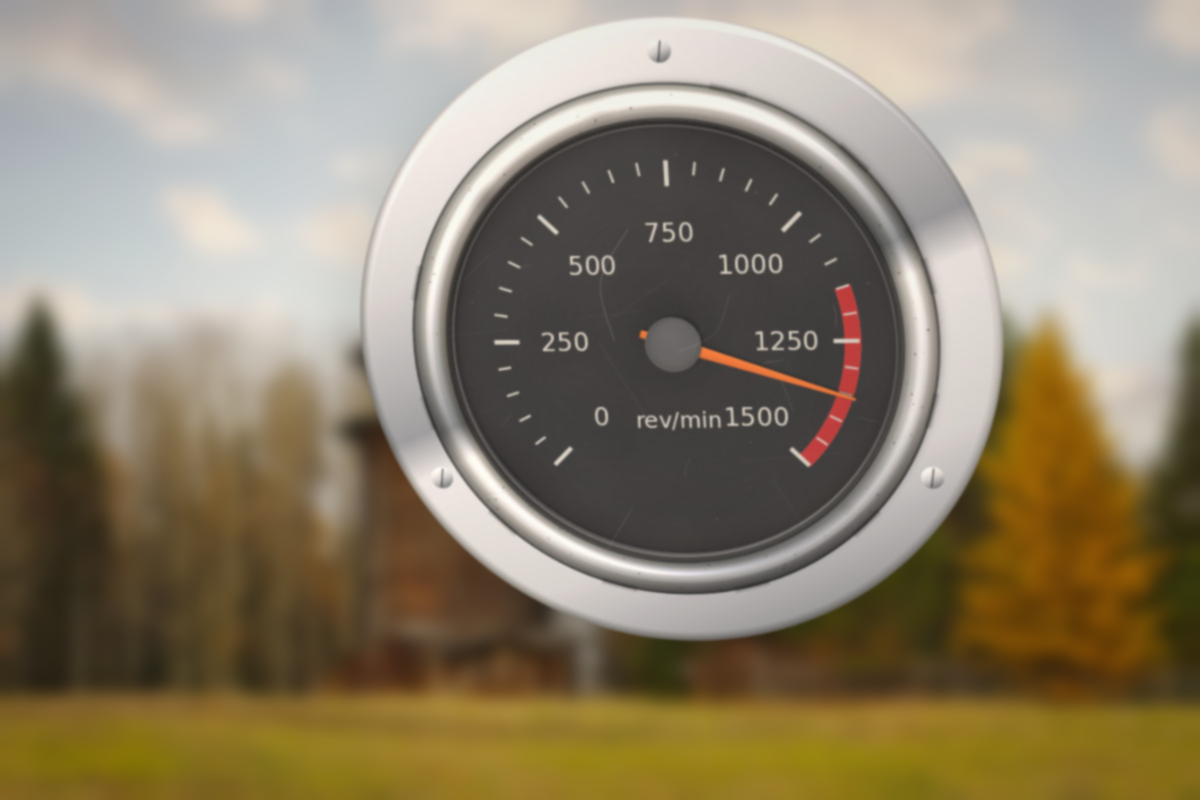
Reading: {"value": 1350, "unit": "rpm"}
